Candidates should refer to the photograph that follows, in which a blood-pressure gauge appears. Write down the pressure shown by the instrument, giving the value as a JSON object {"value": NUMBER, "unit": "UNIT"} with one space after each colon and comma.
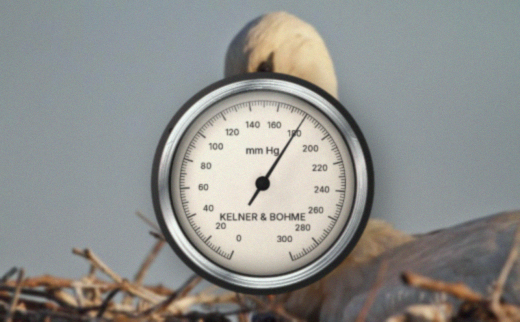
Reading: {"value": 180, "unit": "mmHg"}
